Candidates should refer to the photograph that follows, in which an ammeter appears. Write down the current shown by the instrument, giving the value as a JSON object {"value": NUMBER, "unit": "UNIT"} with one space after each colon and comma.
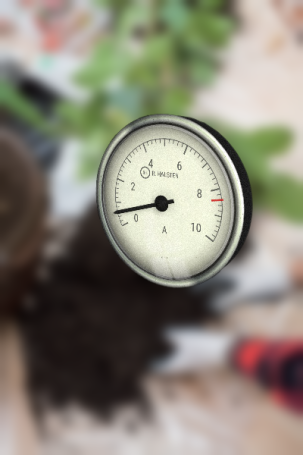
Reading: {"value": 0.6, "unit": "A"}
